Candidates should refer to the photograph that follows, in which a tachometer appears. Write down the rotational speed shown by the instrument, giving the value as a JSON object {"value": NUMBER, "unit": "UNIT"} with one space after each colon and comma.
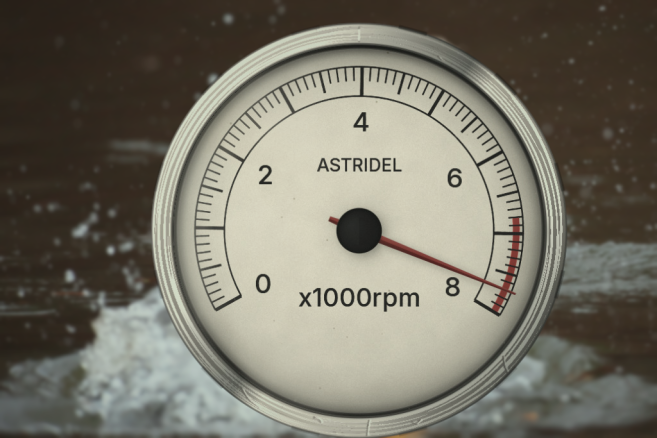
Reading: {"value": 7700, "unit": "rpm"}
